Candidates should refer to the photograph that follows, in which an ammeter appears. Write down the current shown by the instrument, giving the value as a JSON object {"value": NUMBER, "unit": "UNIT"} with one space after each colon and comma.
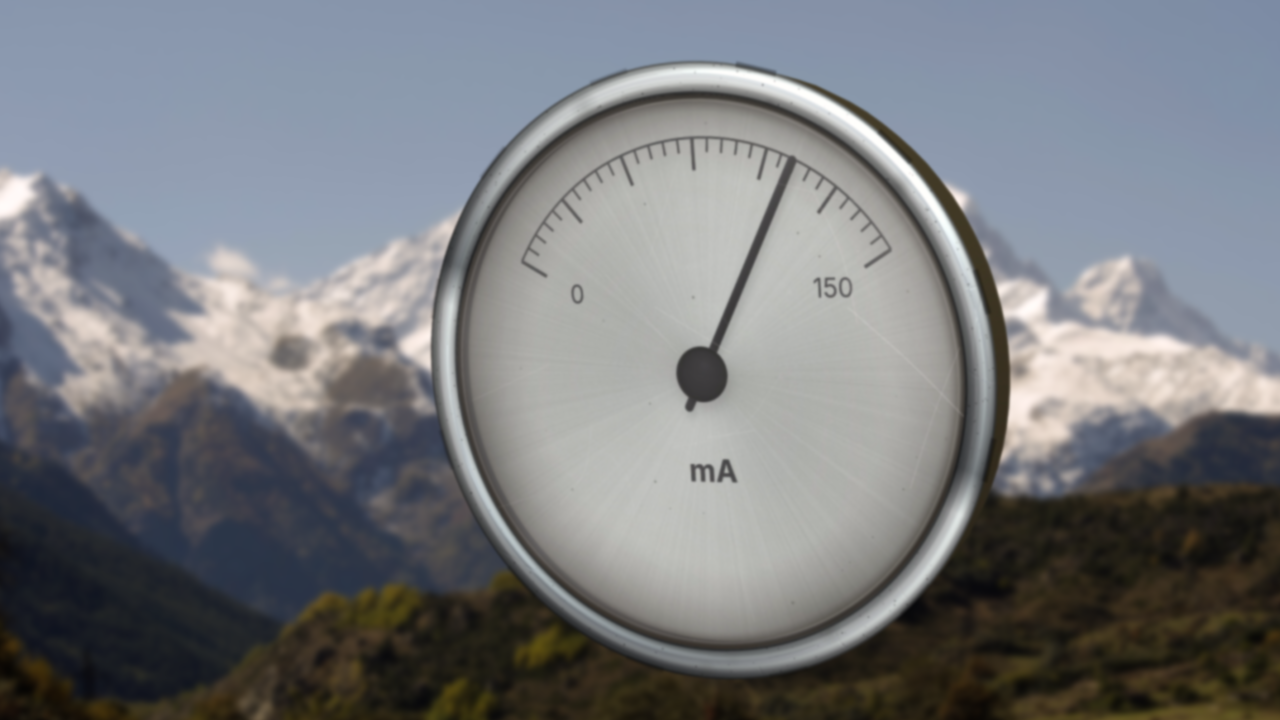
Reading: {"value": 110, "unit": "mA"}
